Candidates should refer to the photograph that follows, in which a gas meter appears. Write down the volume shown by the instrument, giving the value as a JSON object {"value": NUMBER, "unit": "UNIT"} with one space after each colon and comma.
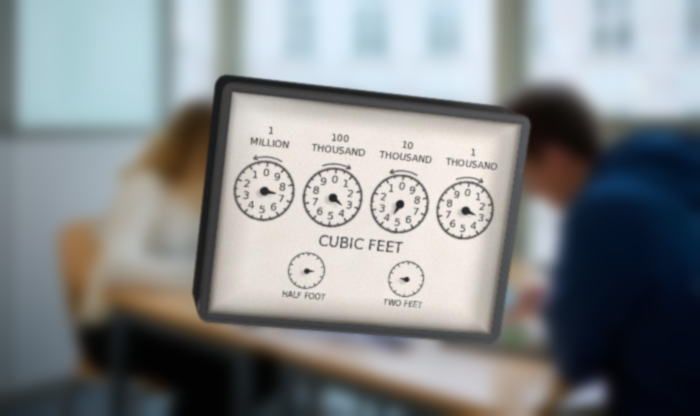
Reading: {"value": 734300, "unit": "ft³"}
